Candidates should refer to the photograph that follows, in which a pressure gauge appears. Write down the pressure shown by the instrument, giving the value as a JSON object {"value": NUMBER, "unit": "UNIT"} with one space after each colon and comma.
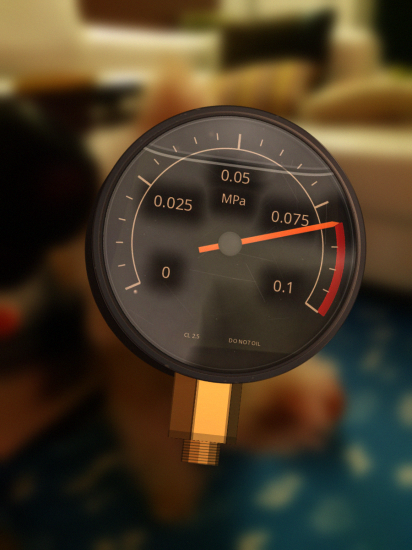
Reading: {"value": 0.08, "unit": "MPa"}
